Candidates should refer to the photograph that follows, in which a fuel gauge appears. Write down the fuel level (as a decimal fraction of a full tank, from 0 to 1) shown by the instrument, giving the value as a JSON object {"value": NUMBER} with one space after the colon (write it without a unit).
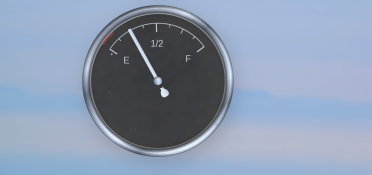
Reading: {"value": 0.25}
